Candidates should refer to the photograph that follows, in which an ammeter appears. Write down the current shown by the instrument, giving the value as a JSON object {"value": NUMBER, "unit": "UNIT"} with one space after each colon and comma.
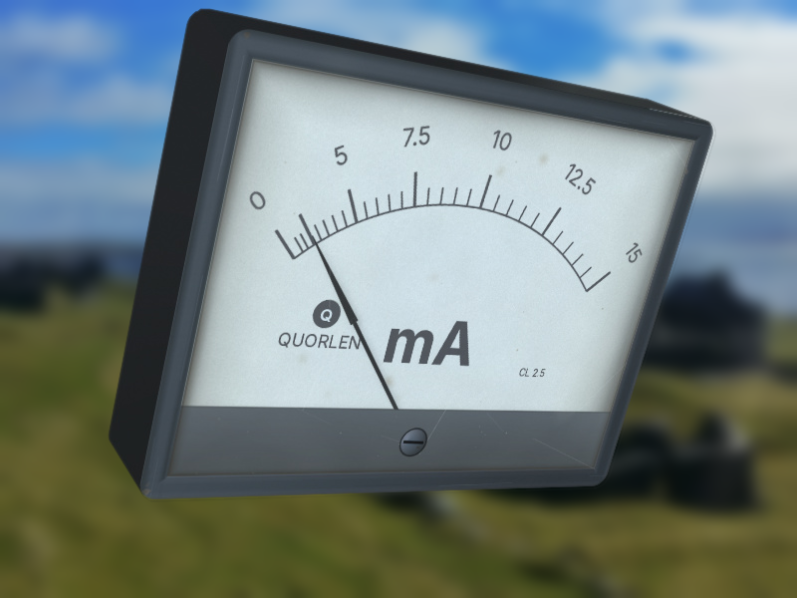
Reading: {"value": 2.5, "unit": "mA"}
